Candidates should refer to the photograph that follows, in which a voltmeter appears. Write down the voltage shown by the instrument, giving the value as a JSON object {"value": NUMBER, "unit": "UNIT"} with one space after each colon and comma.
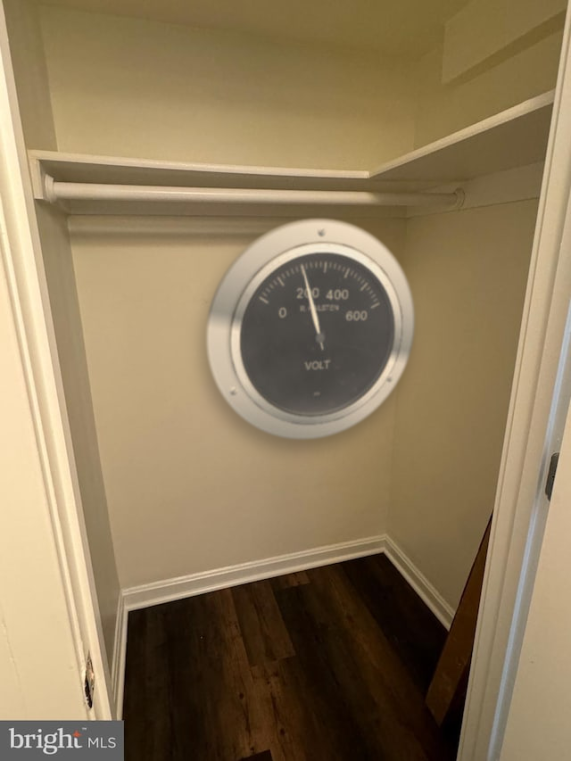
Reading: {"value": 200, "unit": "V"}
